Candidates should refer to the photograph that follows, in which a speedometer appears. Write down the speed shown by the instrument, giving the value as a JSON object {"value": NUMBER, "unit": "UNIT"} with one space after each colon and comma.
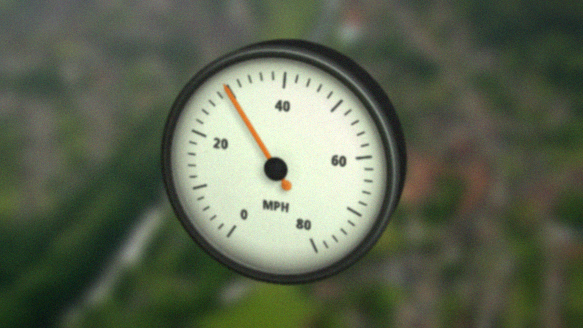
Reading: {"value": 30, "unit": "mph"}
